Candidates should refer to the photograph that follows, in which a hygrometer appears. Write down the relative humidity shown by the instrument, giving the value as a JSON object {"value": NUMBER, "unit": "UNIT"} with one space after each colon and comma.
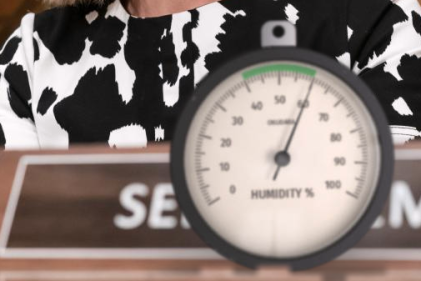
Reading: {"value": 60, "unit": "%"}
